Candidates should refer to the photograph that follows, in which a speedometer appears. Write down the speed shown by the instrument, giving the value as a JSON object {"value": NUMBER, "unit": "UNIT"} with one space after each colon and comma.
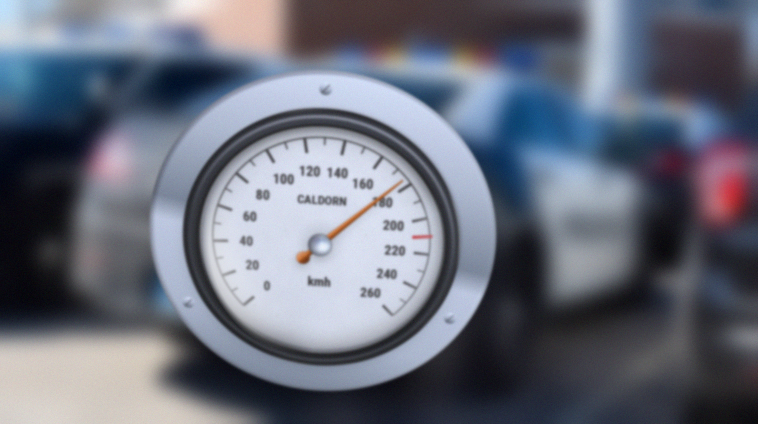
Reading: {"value": 175, "unit": "km/h"}
